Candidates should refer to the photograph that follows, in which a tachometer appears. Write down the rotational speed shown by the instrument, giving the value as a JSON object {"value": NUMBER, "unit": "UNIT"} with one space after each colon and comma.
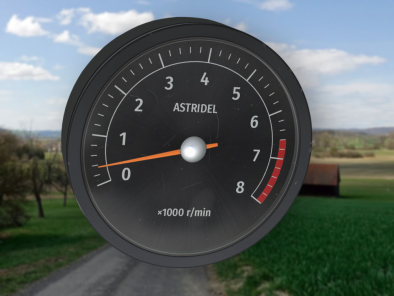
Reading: {"value": 400, "unit": "rpm"}
